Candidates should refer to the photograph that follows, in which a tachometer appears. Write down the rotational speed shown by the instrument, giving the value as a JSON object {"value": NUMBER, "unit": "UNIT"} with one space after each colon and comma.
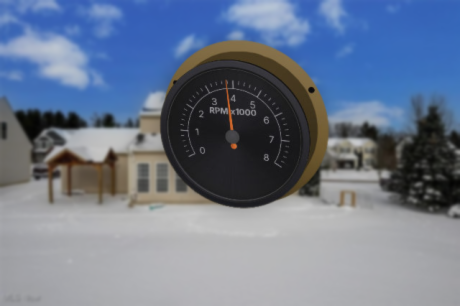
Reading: {"value": 3800, "unit": "rpm"}
